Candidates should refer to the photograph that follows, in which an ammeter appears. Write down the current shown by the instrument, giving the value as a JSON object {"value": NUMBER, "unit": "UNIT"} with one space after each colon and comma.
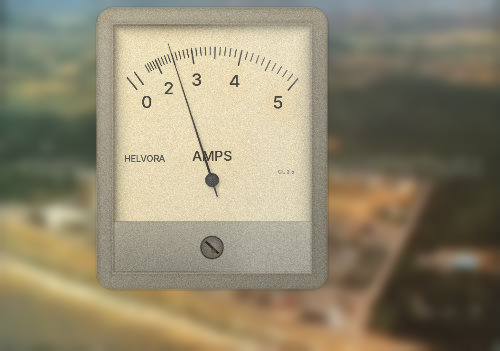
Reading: {"value": 2.5, "unit": "A"}
